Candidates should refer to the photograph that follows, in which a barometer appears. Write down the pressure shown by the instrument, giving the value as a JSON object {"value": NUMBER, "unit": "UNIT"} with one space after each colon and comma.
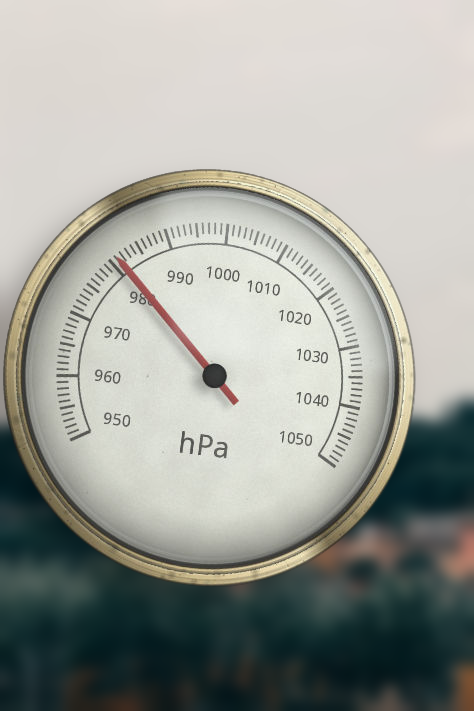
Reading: {"value": 981, "unit": "hPa"}
